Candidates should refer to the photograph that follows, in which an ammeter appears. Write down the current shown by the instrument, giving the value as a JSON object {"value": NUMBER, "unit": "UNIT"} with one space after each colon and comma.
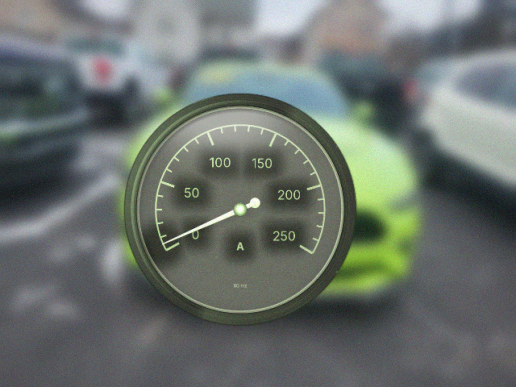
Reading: {"value": 5, "unit": "A"}
